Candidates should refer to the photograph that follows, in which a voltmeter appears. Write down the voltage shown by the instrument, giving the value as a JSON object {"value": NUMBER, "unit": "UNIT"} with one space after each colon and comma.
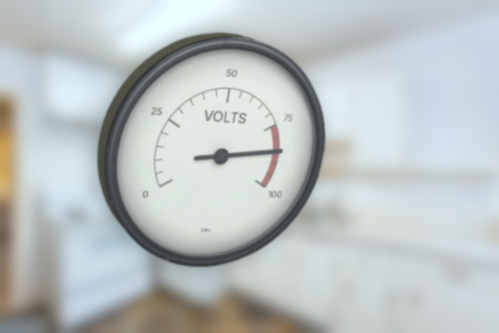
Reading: {"value": 85, "unit": "V"}
